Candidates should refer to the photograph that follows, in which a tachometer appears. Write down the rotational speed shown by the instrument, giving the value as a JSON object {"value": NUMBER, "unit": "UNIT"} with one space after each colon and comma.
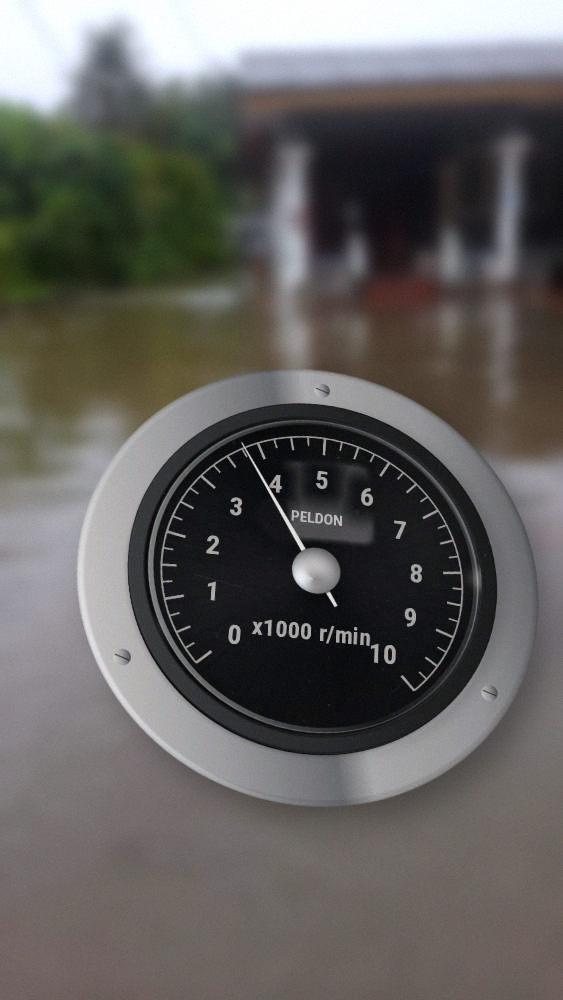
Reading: {"value": 3750, "unit": "rpm"}
